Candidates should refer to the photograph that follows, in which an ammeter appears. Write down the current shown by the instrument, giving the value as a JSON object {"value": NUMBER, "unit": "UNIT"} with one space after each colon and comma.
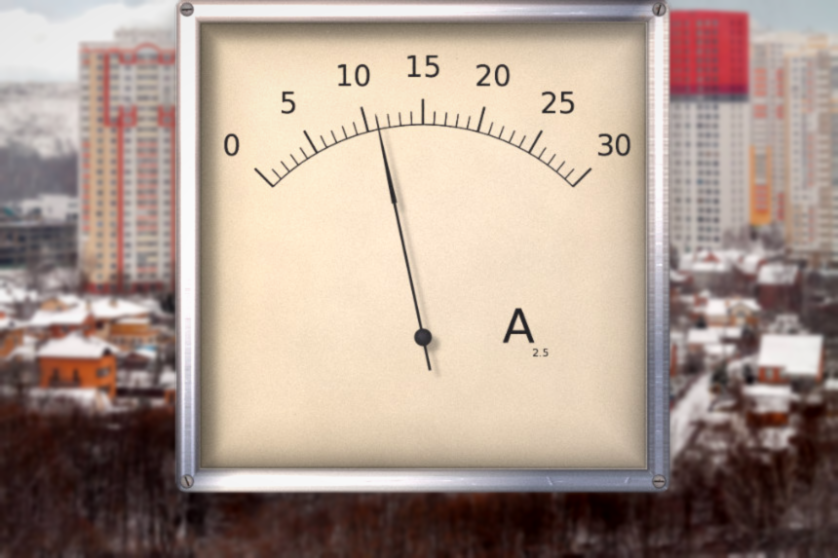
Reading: {"value": 11, "unit": "A"}
